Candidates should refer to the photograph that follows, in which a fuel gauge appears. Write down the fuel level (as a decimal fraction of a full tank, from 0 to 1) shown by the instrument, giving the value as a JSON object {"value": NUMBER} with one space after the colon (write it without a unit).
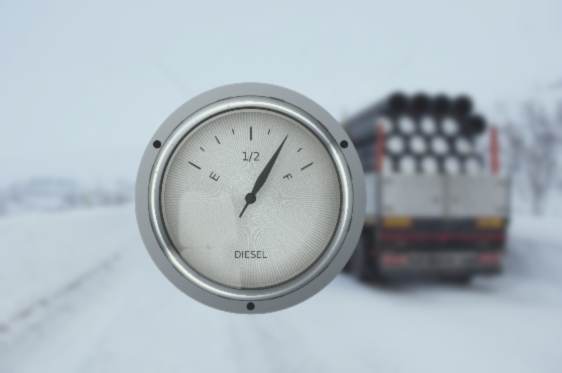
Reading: {"value": 0.75}
